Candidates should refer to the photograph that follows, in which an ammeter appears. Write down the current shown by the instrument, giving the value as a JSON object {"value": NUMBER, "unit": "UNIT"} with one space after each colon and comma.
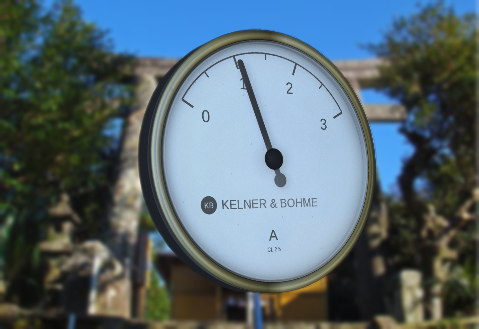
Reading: {"value": 1, "unit": "A"}
